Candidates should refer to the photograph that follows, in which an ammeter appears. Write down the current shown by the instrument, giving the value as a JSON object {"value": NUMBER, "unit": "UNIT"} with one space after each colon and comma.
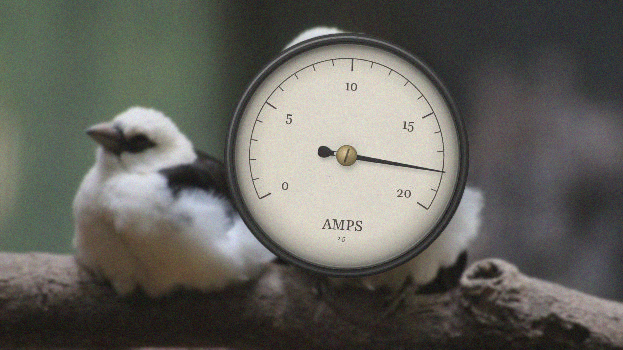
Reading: {"value": 18, "unit": "A"}
